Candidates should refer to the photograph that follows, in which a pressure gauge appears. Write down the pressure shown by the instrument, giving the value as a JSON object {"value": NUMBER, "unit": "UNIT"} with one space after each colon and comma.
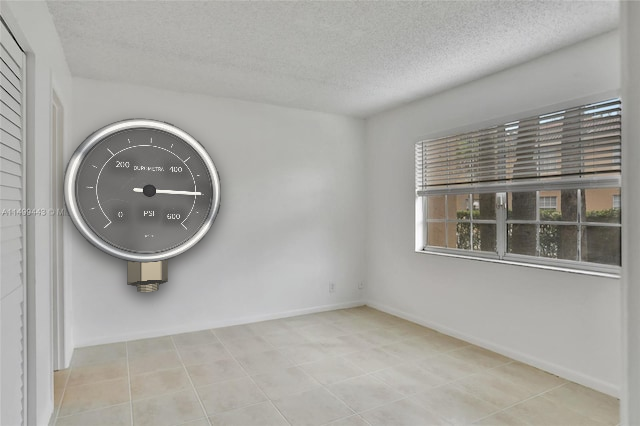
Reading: {"value": 500, "unit": "psi"}
